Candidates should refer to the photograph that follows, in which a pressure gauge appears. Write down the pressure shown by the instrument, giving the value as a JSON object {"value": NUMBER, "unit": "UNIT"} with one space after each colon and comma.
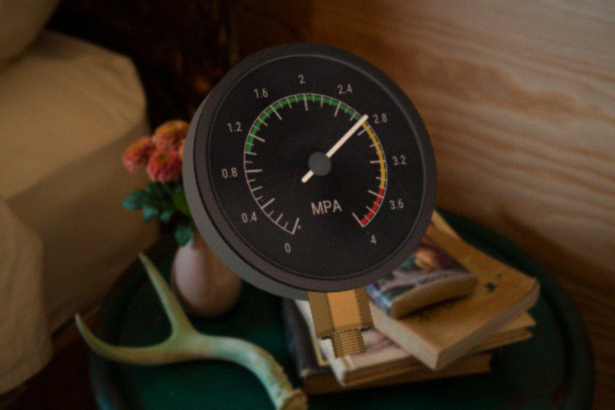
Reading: {"value": 2.7, "unit": "MPa"}
